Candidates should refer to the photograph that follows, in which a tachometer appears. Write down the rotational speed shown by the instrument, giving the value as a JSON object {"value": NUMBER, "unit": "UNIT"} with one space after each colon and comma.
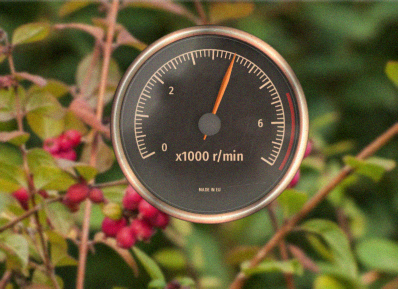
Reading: {"value": 4000, "unit": "rpm"}
